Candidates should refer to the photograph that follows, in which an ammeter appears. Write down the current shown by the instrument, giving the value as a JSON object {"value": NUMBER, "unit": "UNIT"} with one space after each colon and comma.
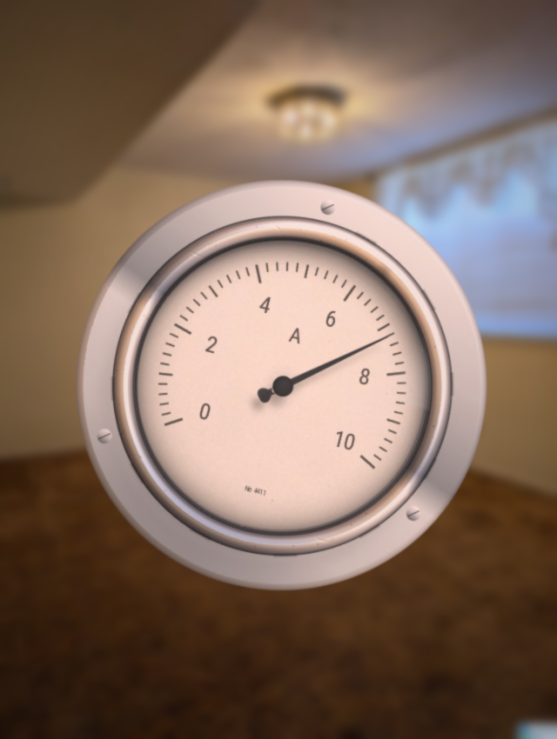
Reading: {"value": 7.2, "unit": "A"}
